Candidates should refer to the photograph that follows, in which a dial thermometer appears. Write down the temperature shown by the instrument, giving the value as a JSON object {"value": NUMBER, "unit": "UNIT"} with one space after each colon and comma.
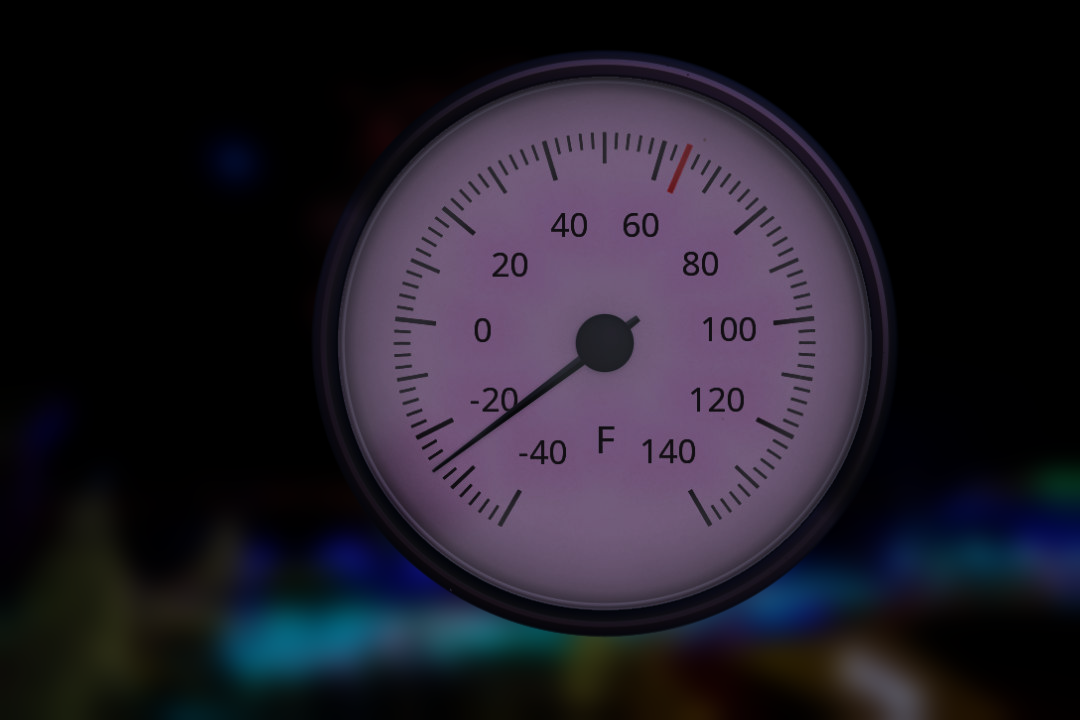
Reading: {"value": -26, "unit": "°F"}
